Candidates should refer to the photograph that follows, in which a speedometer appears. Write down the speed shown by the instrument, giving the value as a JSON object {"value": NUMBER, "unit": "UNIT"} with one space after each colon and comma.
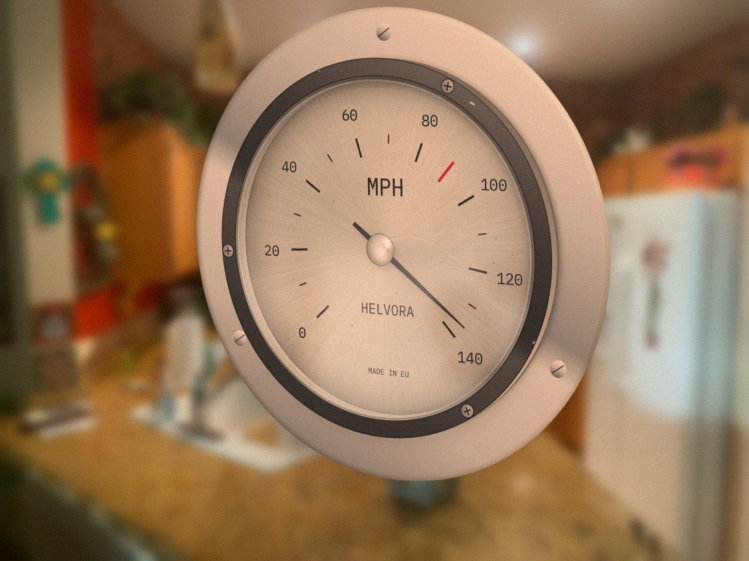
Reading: {"value": 135, "unit": "mph"}
